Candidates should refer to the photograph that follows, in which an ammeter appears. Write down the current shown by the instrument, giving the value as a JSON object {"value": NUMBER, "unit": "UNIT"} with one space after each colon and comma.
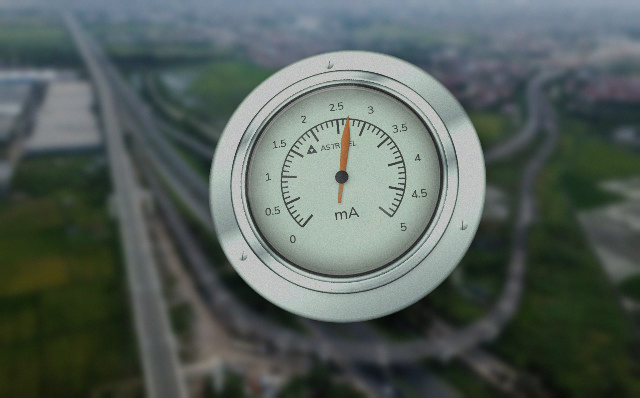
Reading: {"value": 2.7, "unit": "mA"}
